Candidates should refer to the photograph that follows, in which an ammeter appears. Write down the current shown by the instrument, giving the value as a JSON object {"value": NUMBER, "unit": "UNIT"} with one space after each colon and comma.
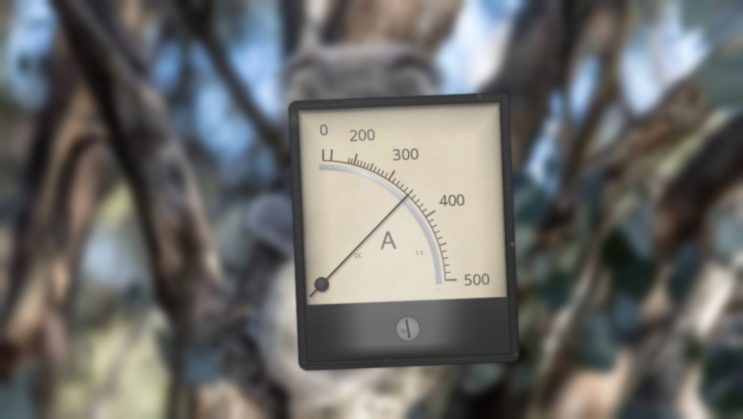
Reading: {"value": 350, "unit": "A"}
